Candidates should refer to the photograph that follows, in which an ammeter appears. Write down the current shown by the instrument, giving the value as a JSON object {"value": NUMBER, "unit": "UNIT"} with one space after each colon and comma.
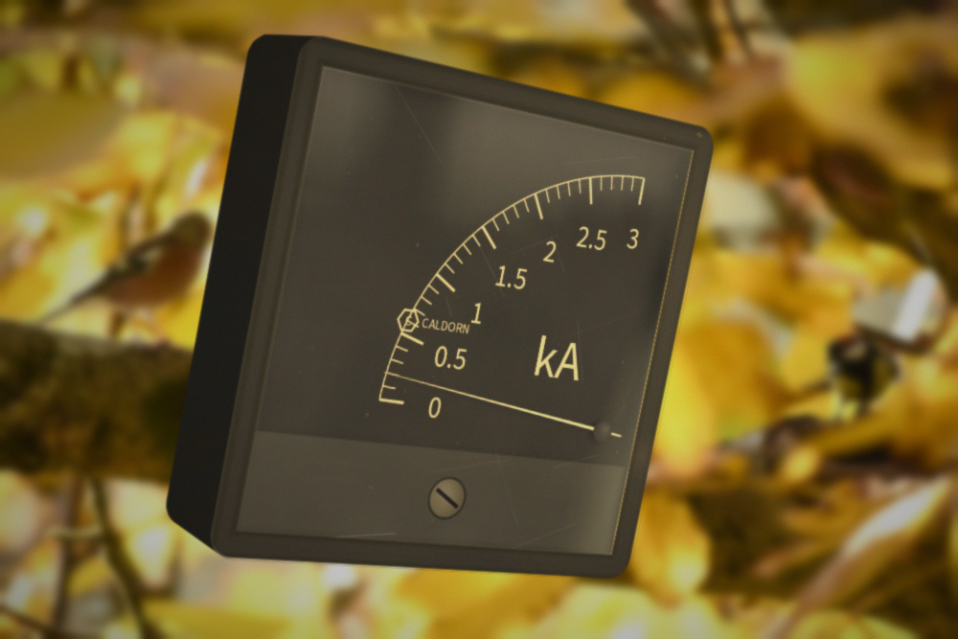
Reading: {"value": 0.2, "unit": "kA"}
